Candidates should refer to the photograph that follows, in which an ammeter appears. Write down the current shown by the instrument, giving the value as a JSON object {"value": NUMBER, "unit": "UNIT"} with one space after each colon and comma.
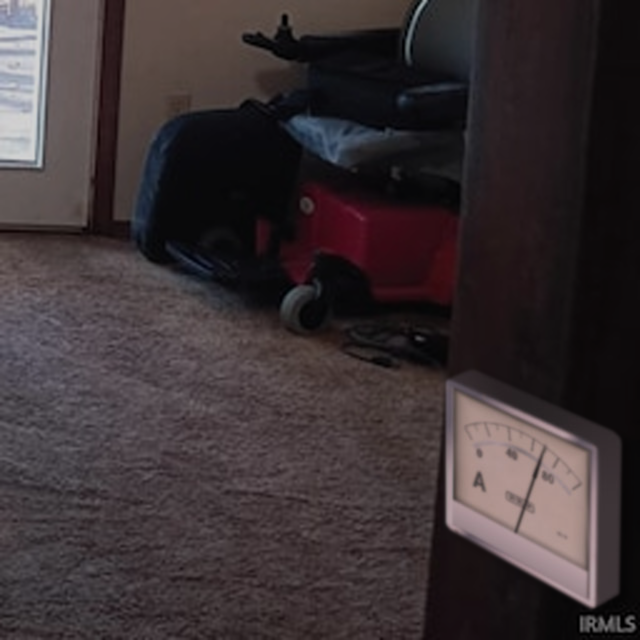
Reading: {"value": 70, "unit": "A"}
